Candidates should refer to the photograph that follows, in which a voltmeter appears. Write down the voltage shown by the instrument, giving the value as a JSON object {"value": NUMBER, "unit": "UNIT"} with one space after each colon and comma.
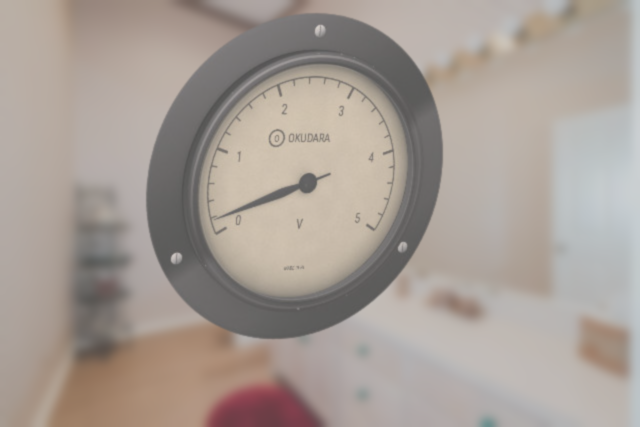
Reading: {"value": 0.2, "unit": "V"}
